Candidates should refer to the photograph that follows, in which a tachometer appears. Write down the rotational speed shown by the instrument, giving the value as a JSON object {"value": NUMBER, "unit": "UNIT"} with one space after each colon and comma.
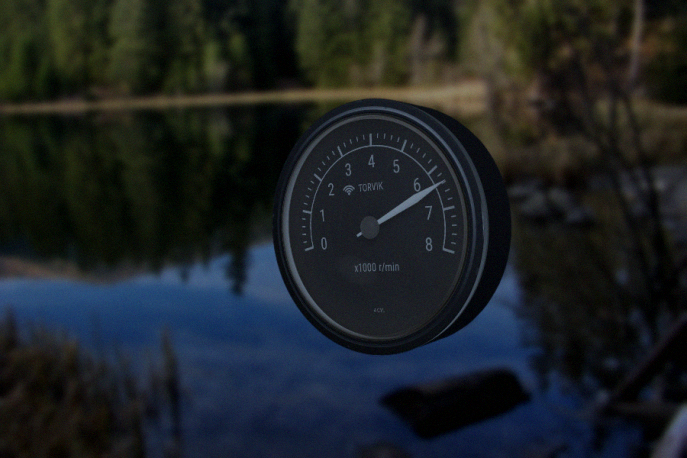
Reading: {"value": 6400, "unit": "rpm"}
